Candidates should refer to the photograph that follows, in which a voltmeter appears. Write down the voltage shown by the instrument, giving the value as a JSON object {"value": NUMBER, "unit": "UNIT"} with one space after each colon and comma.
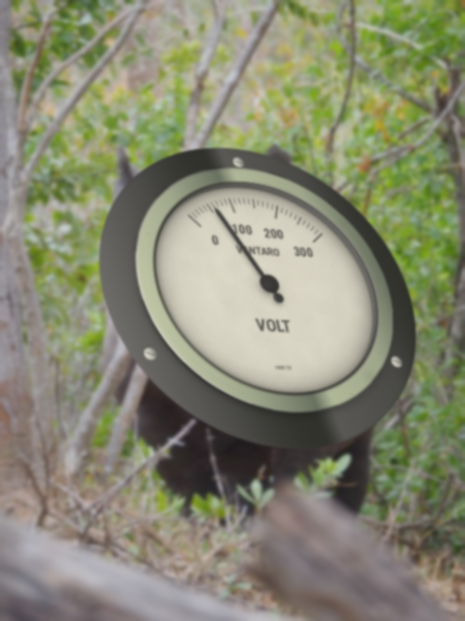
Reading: {"value": 50, "unit": "V"}
